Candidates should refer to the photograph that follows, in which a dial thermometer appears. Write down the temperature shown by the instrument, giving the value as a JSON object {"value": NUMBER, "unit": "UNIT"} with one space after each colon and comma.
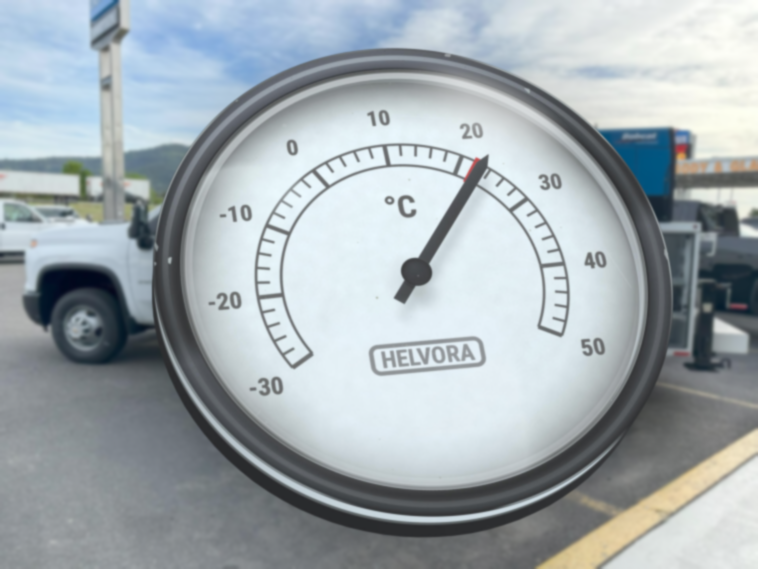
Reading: {"value": 23, "unit": "°C"}
